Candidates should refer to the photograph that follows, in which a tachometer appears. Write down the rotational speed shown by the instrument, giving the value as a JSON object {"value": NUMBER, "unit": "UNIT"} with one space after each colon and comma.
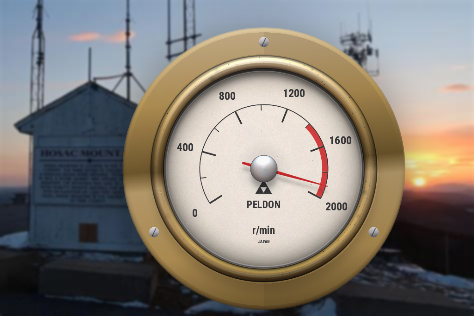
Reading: {"value": 1900, "unit": "rpm"}
